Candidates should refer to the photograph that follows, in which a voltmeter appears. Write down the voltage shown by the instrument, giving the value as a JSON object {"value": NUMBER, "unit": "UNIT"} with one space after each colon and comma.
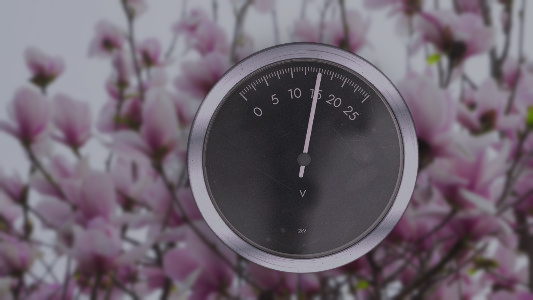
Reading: {"value": 15, "unit": "V"}
